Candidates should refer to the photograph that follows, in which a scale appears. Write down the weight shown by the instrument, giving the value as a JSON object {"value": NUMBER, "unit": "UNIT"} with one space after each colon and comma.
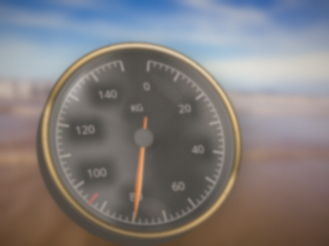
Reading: {"value": 80, "unit": "kg"}
